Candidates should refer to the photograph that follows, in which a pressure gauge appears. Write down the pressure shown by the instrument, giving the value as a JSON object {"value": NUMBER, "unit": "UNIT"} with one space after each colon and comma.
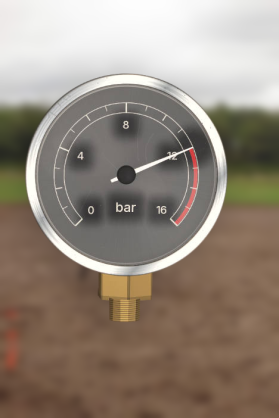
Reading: {"value": 12, "unit": "bar"}
